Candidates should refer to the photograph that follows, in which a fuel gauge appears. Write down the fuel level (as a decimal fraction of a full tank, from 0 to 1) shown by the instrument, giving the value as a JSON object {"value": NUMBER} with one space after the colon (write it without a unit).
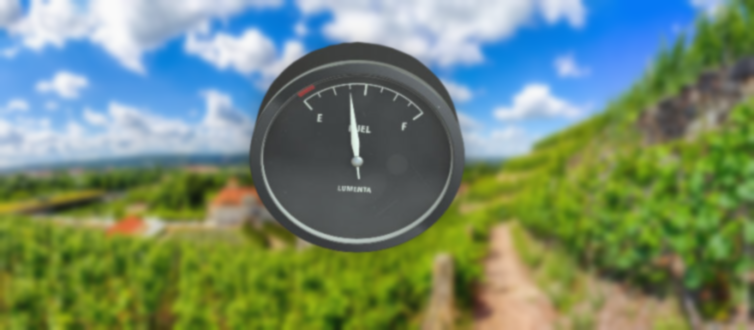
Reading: {"value": 0.375}
